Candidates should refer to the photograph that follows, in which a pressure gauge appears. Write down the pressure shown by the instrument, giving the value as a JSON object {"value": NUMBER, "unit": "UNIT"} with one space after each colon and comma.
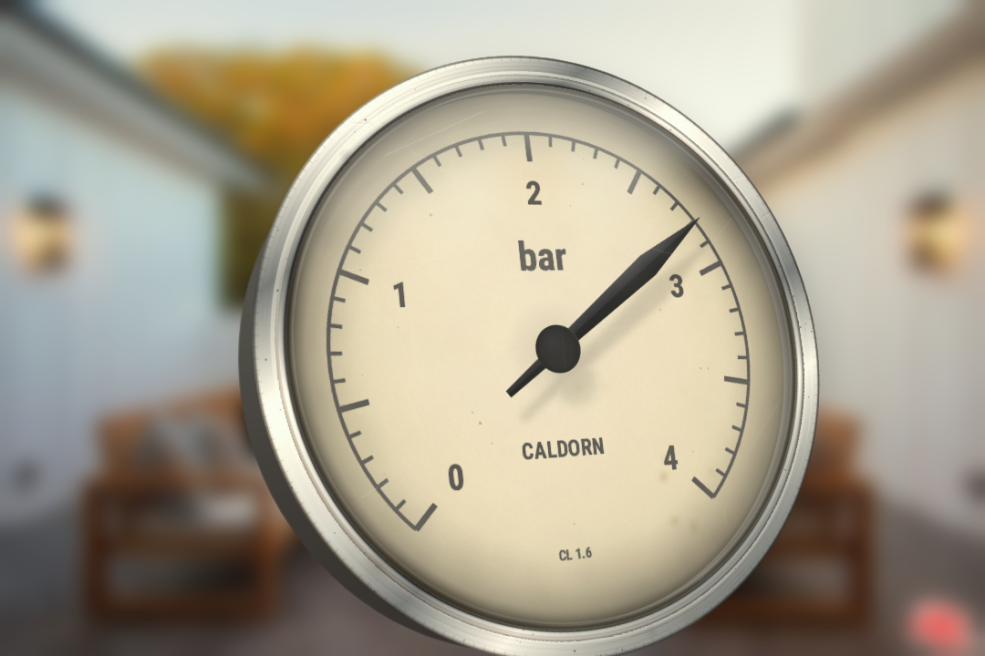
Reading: {"value": 2.8, "unit": "bar"}
